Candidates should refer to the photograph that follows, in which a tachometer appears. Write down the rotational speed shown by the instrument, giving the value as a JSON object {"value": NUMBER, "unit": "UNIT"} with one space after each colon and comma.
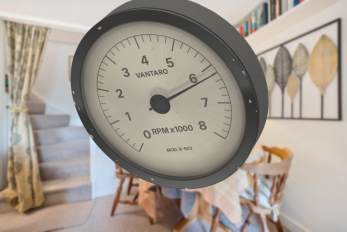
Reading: {"value": 6200, "unit": "rpm"}
